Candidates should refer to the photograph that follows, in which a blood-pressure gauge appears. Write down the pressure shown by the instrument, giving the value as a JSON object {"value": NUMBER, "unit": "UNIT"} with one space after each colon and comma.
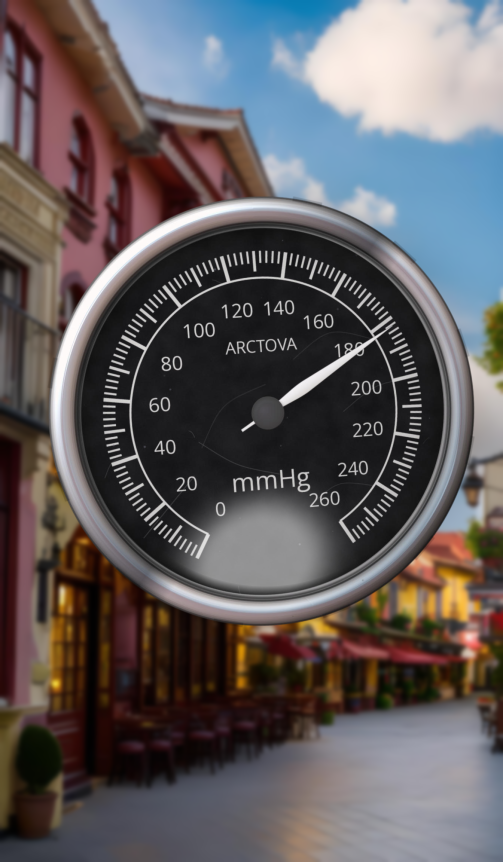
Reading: {"value": 182, "unit": "mmHg"}
